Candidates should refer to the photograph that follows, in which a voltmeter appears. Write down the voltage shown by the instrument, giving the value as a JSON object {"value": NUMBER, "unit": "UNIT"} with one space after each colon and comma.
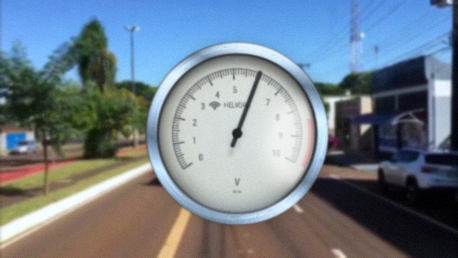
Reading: {"value": 6, "unit": "V"}
